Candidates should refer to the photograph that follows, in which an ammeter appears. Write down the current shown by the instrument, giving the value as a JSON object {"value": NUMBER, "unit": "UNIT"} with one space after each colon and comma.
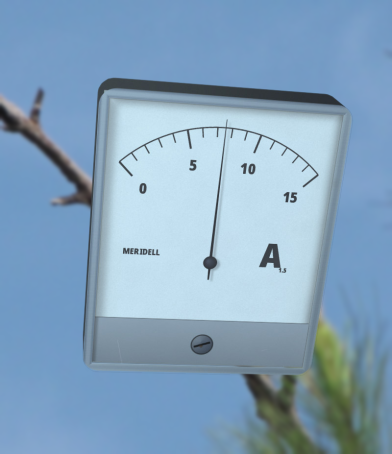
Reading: {"value": 7.5, "unit": "A"}
